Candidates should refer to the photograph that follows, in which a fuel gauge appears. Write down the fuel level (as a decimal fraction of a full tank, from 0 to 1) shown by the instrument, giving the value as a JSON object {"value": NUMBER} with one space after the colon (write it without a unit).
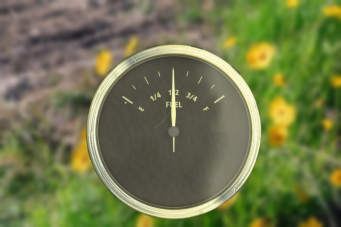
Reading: {"value": 0.5}
